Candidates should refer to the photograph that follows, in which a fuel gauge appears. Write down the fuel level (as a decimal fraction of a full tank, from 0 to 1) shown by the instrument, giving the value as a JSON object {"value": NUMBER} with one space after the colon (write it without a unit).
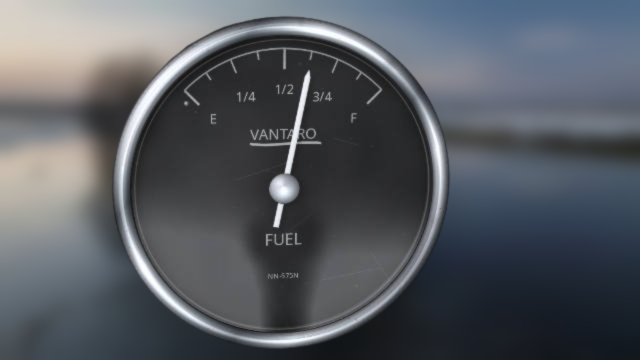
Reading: {"value": 0.625}
